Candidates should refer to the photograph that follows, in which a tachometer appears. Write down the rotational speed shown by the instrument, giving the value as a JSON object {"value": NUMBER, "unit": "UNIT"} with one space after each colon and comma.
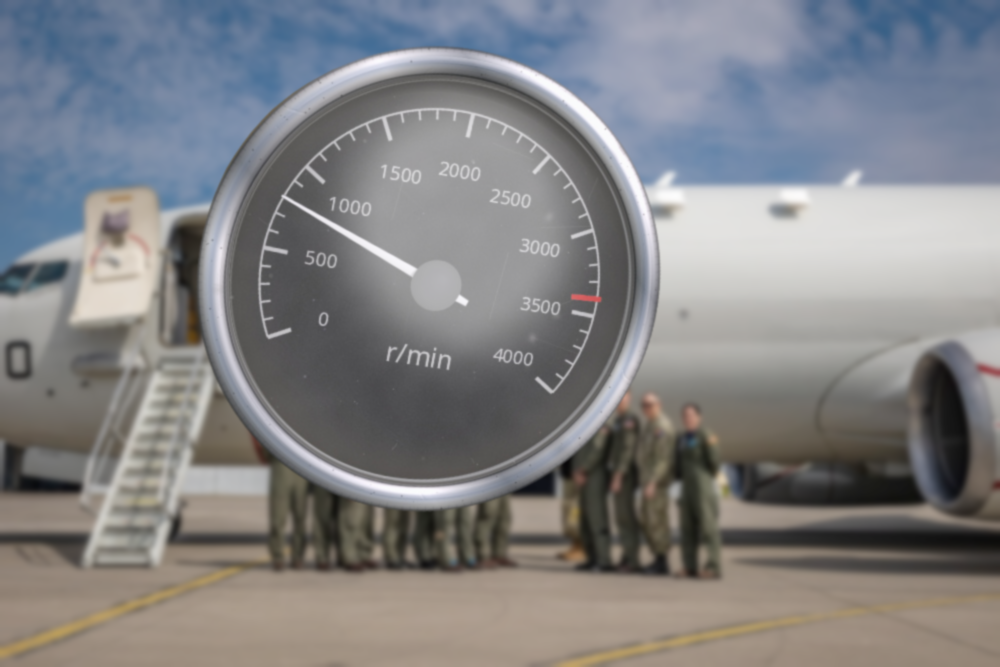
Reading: {"value": 800, "unit": "rpm"}
